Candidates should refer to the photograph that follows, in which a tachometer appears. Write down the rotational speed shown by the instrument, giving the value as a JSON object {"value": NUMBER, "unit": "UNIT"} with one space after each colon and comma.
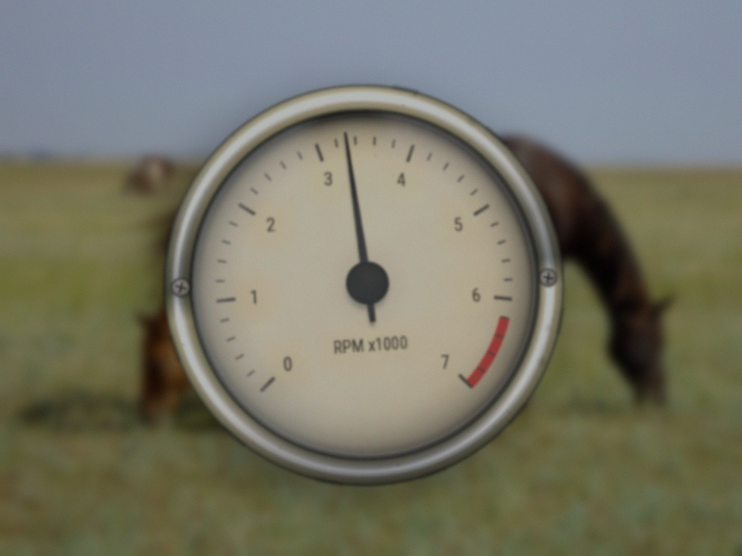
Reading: {"value": 3300, "unit": "rpm"}
